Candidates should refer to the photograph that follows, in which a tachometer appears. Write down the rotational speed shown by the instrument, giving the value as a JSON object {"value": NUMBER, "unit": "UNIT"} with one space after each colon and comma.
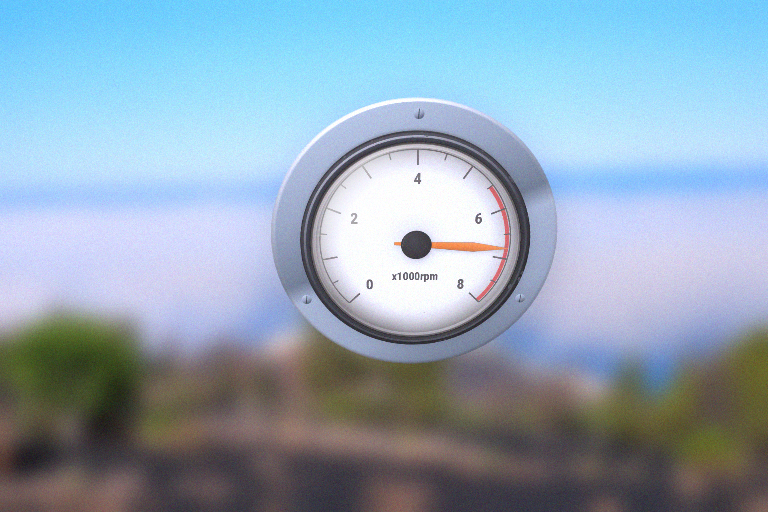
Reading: {"value": 6750, "unit": "rpm"}
